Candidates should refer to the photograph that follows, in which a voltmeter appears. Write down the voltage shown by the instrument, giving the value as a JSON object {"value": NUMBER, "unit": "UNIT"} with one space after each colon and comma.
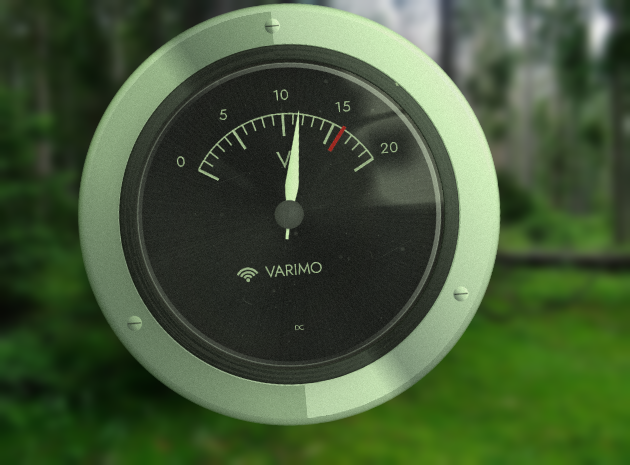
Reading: {"value": 11.5, "unit": "V"}
